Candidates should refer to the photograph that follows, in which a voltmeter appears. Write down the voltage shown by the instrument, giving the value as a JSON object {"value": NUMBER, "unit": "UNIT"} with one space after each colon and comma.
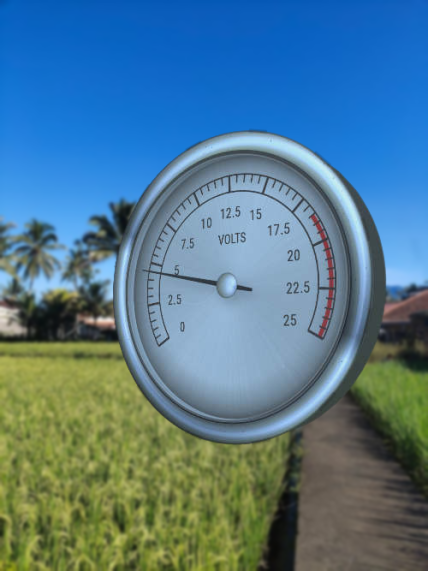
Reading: {"value": 4.5, "unit": "V"}
